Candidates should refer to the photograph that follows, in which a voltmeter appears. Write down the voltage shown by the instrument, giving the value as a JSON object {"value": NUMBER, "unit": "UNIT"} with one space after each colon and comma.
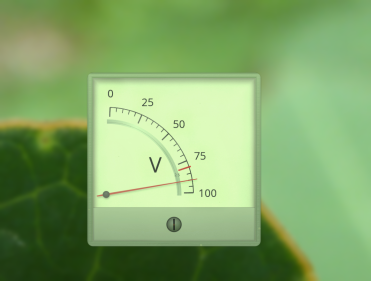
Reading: {"value": 90, "unit": "V"}
